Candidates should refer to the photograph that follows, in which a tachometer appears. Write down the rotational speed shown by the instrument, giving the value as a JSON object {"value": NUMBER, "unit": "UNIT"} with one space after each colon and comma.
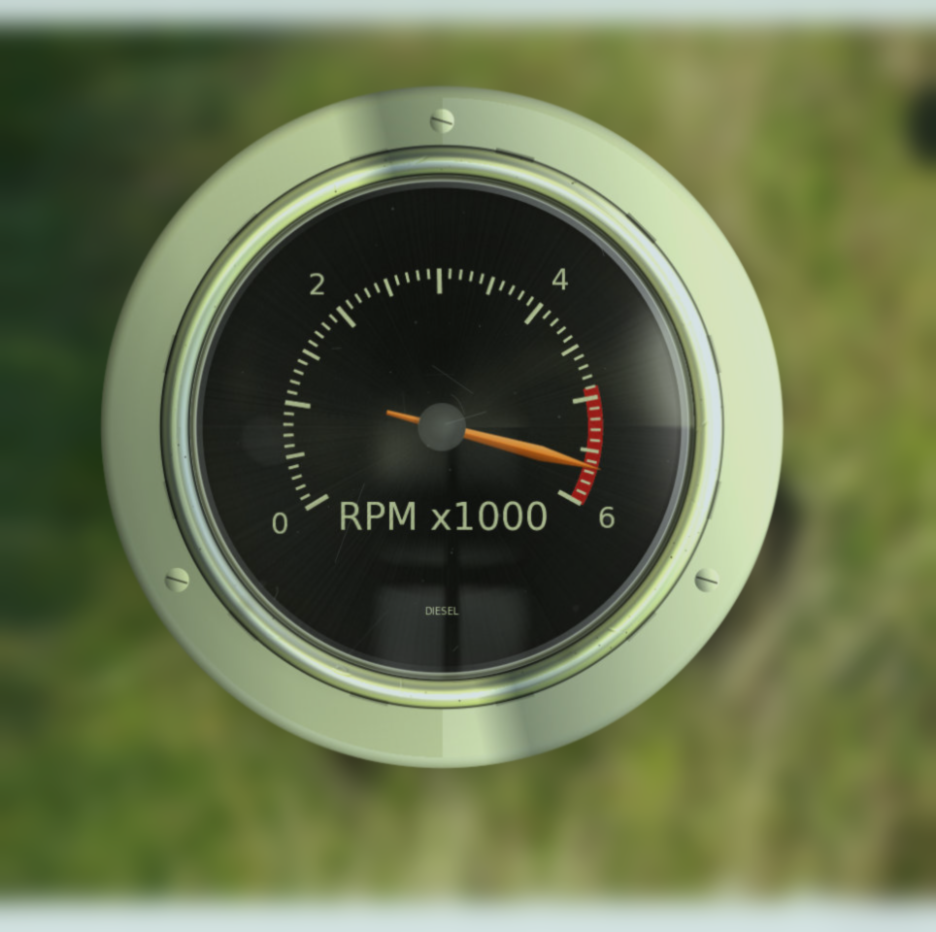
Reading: {"value": 5650, "unit": "rpm"}
